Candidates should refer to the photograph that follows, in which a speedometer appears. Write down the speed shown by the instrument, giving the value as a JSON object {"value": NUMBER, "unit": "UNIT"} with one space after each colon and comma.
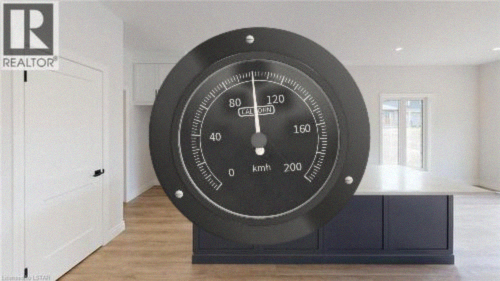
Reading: {"value": 100, "unit": "km/h"}
